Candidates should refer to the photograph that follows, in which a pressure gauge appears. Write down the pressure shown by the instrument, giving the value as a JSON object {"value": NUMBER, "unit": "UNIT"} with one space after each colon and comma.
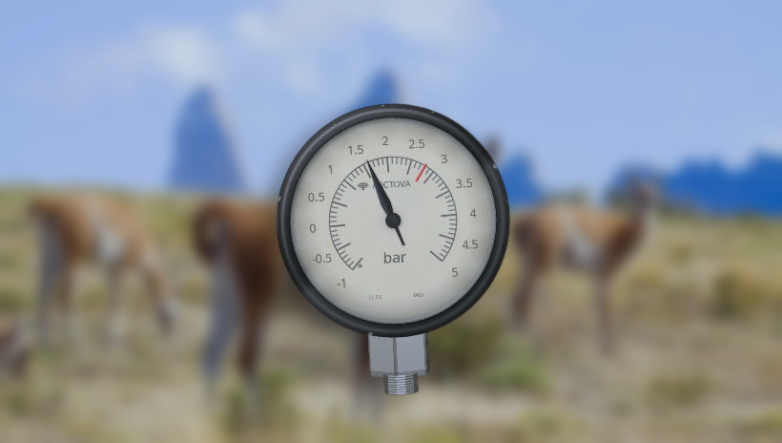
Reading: {"value": 1.6, "unit": "bar"}
